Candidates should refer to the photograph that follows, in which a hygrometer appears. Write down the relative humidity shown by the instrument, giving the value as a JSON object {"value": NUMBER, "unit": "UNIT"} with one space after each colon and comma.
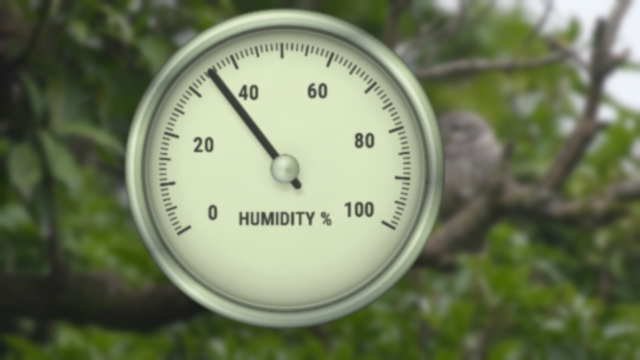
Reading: {"value": 35, "unit": "%"}
